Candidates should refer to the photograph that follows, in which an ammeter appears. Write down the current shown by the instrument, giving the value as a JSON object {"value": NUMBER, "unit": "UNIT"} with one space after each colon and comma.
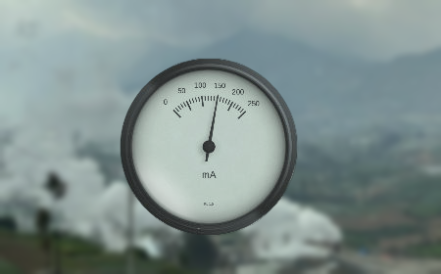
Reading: {"value": 150, "unit": "mA"}
